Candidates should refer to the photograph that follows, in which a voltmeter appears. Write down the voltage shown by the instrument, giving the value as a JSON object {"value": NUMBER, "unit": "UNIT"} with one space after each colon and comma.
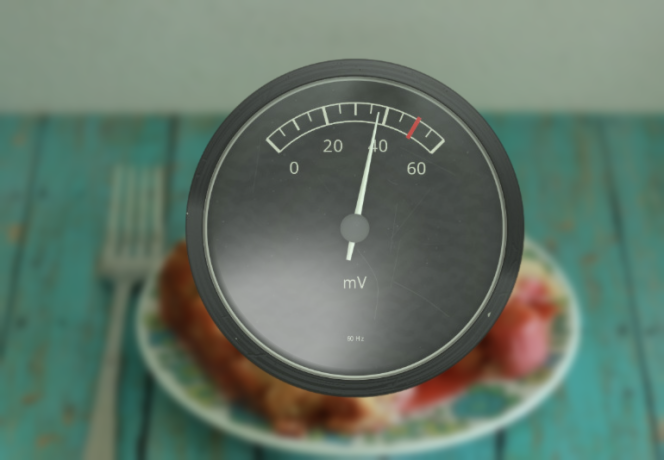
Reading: {"value": 37.5, "unit": "mV"}
